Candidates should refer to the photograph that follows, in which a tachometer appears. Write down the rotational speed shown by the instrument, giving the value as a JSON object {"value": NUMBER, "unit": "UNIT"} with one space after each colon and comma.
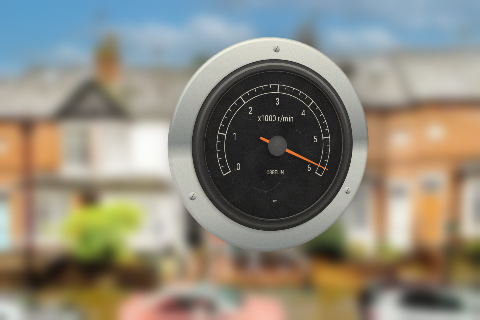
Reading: {"value": 5800, "unit": "rpm"}
